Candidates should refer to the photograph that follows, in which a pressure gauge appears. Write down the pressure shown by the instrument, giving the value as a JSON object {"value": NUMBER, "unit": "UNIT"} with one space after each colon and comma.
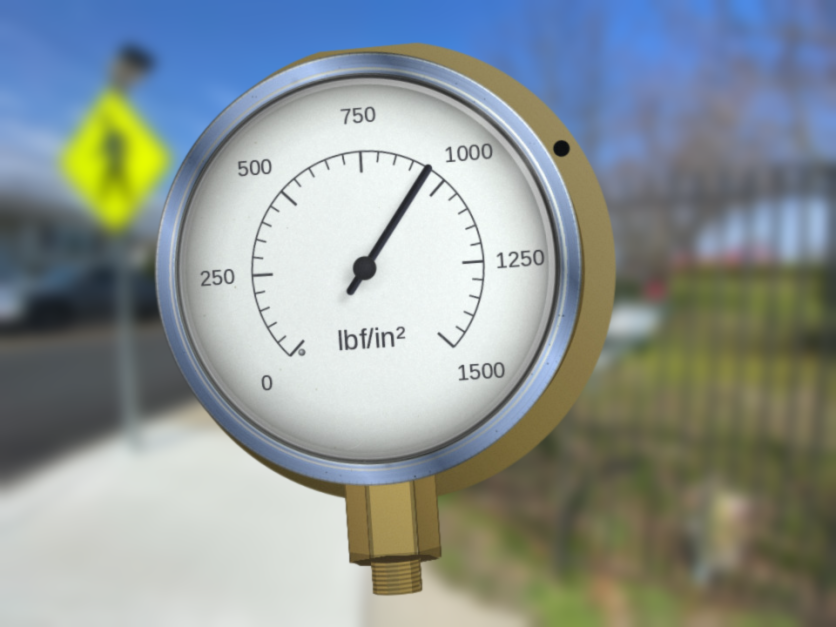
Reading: {"value": 950, "unit": "psi"}
